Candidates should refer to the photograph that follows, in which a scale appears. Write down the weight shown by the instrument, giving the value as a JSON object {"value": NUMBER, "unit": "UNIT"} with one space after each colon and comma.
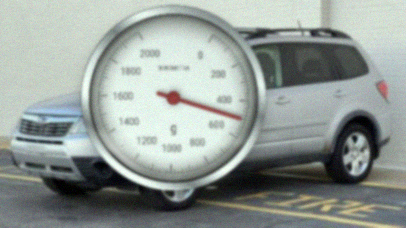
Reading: {"value": 500, "unit": "g"}
